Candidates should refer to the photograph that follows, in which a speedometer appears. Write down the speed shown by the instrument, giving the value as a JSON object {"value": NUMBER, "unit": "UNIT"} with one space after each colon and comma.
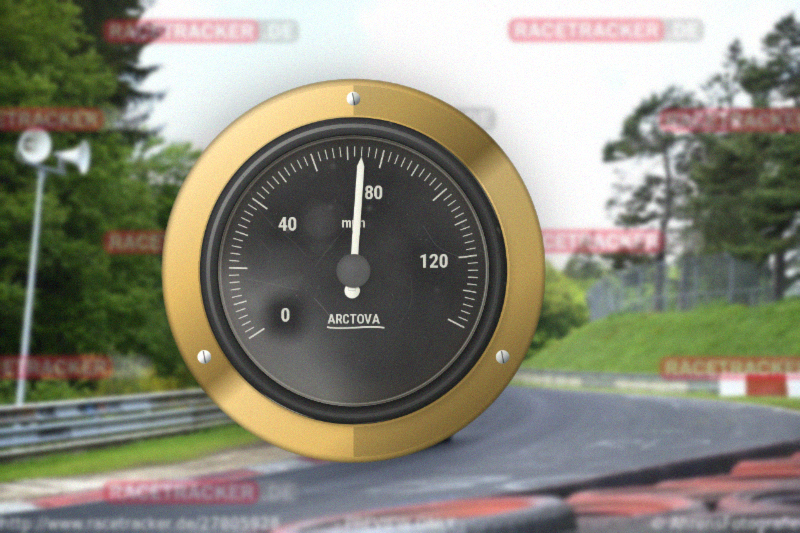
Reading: {"value": 74, "unit": "mph"}
